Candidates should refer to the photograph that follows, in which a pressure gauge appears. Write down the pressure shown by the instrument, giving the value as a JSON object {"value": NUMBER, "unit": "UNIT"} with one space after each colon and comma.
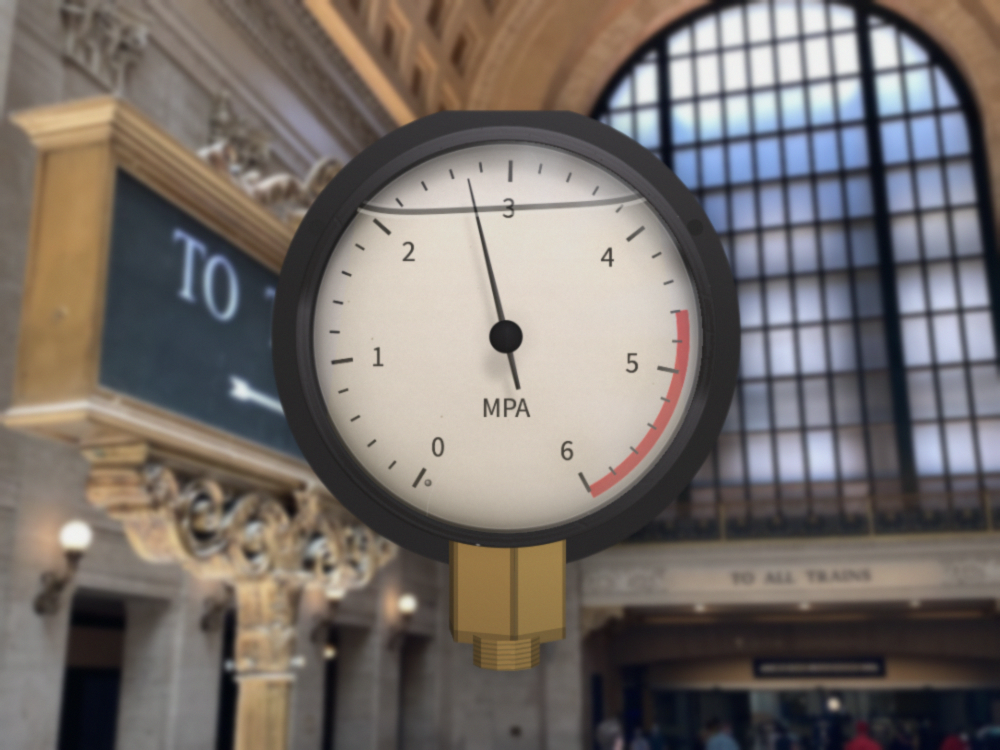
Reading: {"value": 2.7, "unit": "MPa"}
